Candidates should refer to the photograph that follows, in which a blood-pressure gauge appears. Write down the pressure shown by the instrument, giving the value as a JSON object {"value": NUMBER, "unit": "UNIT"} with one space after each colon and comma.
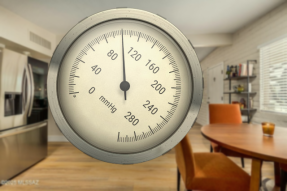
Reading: {"value": 100, "unit": "mmHg"}
